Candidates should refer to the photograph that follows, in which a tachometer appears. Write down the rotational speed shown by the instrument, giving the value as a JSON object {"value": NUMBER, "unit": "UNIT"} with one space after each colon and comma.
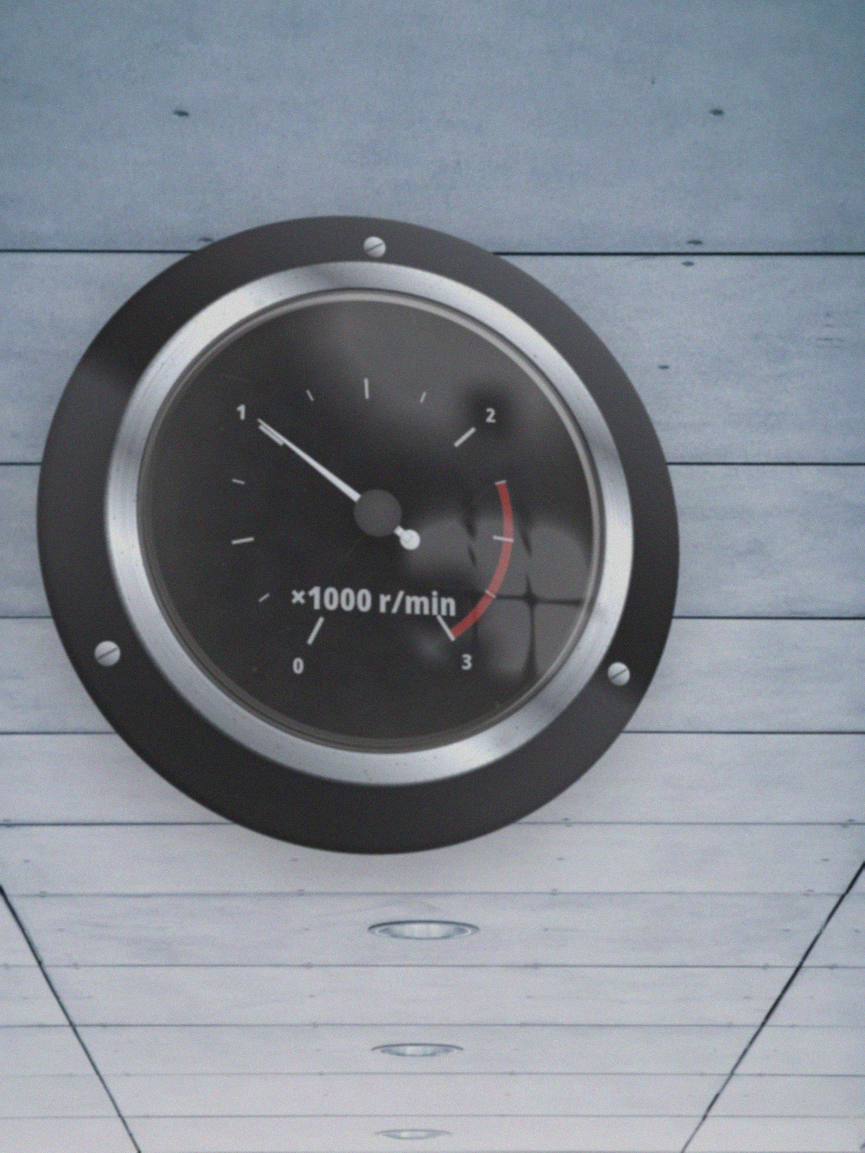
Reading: {"value": 1000, "unit": "rpm"}
